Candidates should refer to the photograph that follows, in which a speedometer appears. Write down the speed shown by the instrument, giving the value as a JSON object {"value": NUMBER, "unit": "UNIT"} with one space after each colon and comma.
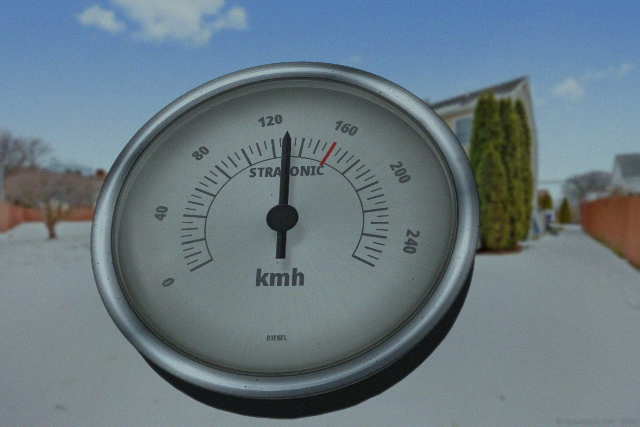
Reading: {"value": 130, "unit": "km/h"}
